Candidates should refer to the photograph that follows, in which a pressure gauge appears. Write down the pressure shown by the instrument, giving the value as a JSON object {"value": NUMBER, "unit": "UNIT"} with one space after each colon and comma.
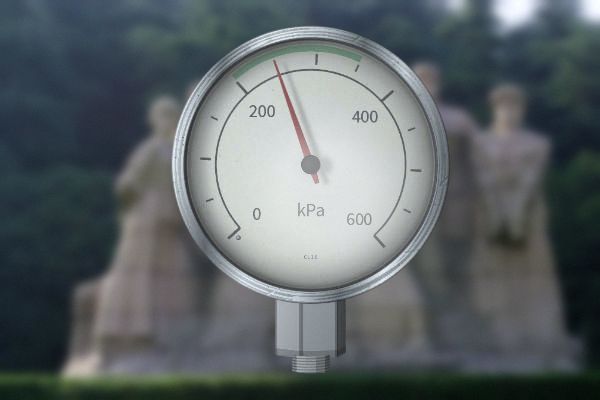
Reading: {"value": 250, "unit": "kPa"}
